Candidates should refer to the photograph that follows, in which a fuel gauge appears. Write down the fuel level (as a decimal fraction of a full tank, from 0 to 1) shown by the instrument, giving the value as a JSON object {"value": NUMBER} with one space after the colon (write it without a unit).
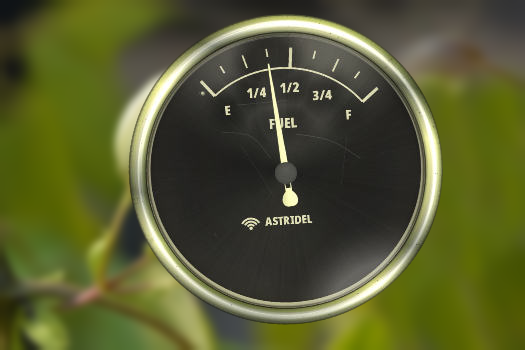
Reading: {"value": 0.375}
